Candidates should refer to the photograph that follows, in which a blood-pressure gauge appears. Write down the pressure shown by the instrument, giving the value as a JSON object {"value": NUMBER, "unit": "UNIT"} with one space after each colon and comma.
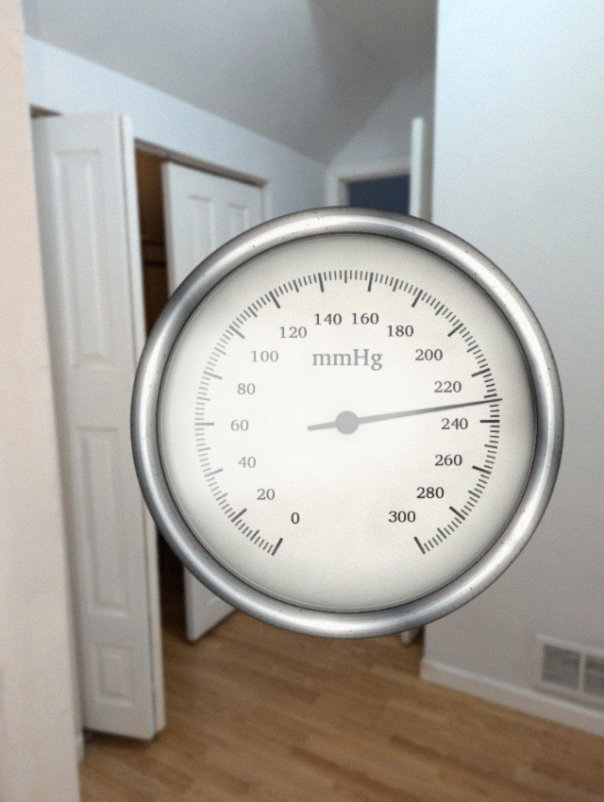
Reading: {"value": 232, "unit": "mmHg"}
